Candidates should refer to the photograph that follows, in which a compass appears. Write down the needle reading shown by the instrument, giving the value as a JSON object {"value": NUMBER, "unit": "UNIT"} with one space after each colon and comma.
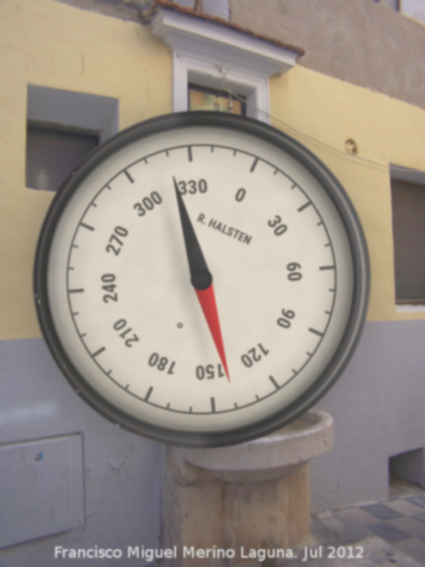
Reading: {"value": 140, "unit": "°"}
